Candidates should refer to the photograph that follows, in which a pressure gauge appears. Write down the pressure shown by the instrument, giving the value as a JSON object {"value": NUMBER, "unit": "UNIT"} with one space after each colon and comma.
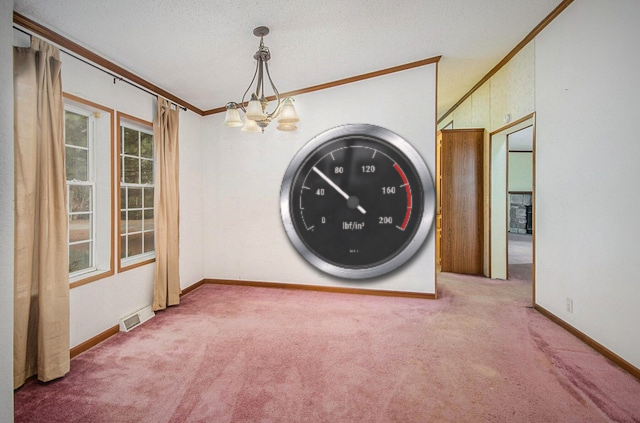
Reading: {"value": 60, "unit": "psi"}
